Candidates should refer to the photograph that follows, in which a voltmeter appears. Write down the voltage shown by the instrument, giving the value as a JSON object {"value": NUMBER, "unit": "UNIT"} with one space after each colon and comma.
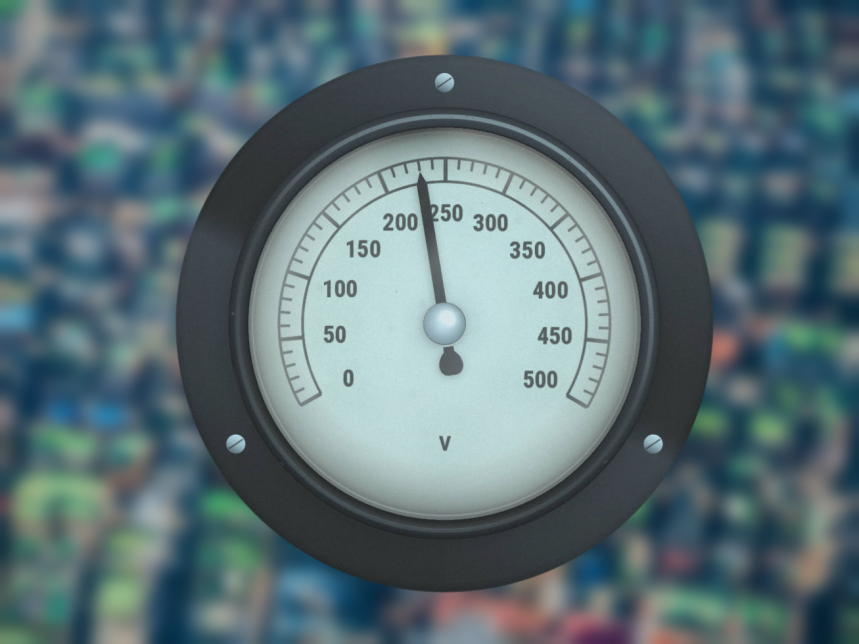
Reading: {"value": 230, "unit": "V"}
